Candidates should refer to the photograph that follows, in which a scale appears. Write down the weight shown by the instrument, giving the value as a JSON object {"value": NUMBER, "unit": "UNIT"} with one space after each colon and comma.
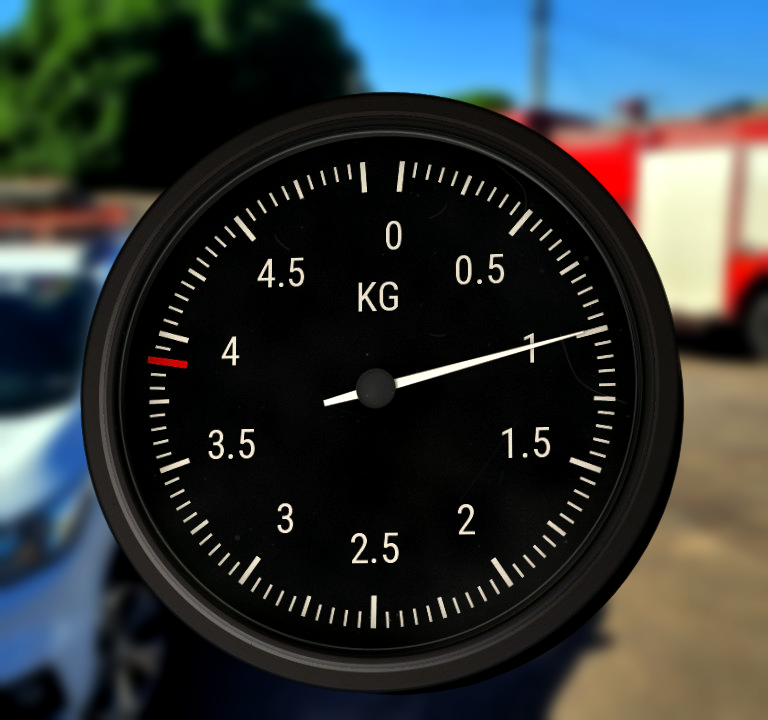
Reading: {"value": 1, "unit": "kg"}
